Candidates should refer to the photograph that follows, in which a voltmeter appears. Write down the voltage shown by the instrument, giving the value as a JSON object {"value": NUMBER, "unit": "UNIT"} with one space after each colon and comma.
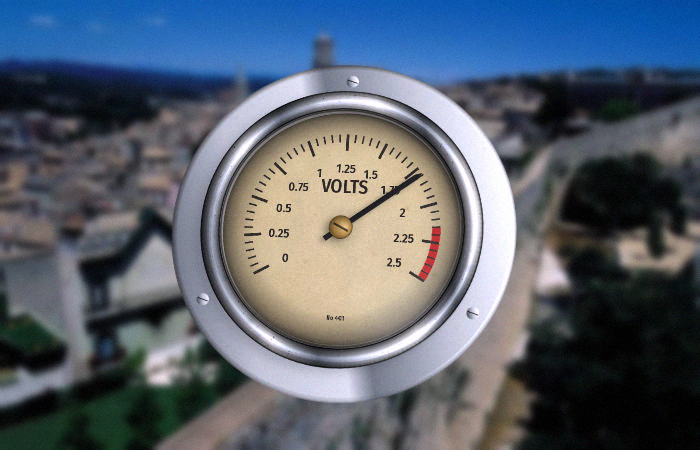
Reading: {"value": 1.8, "unit": "V"}
